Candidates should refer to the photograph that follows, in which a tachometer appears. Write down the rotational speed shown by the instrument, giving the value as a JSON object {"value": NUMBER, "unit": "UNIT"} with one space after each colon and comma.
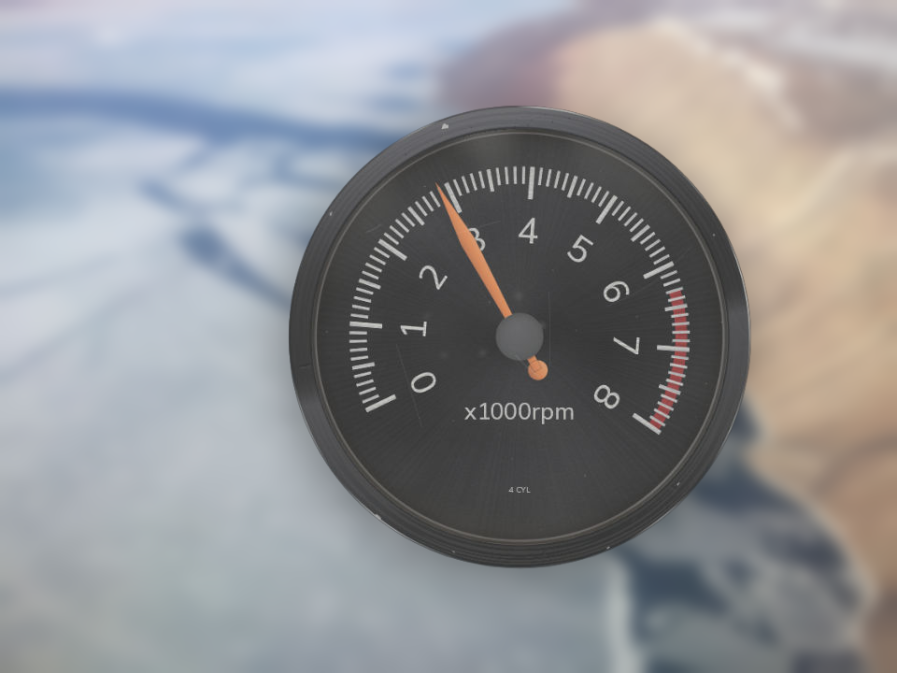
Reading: {"value": 2900, "unit": "rpm"}
